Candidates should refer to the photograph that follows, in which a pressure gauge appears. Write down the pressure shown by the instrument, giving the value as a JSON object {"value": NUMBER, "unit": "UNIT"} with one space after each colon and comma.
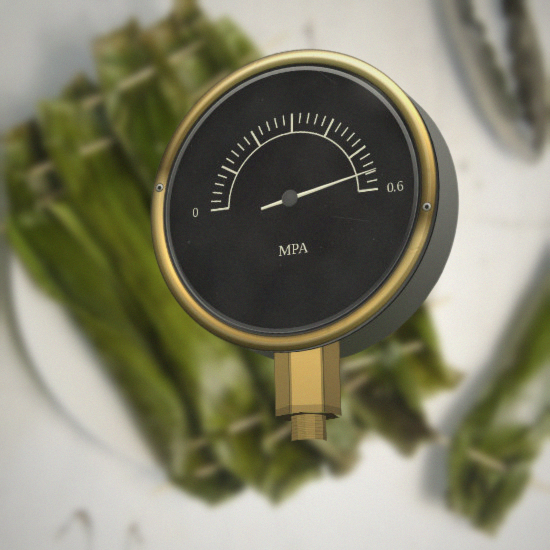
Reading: {"value": 0.56, "unit": "MPa"}
